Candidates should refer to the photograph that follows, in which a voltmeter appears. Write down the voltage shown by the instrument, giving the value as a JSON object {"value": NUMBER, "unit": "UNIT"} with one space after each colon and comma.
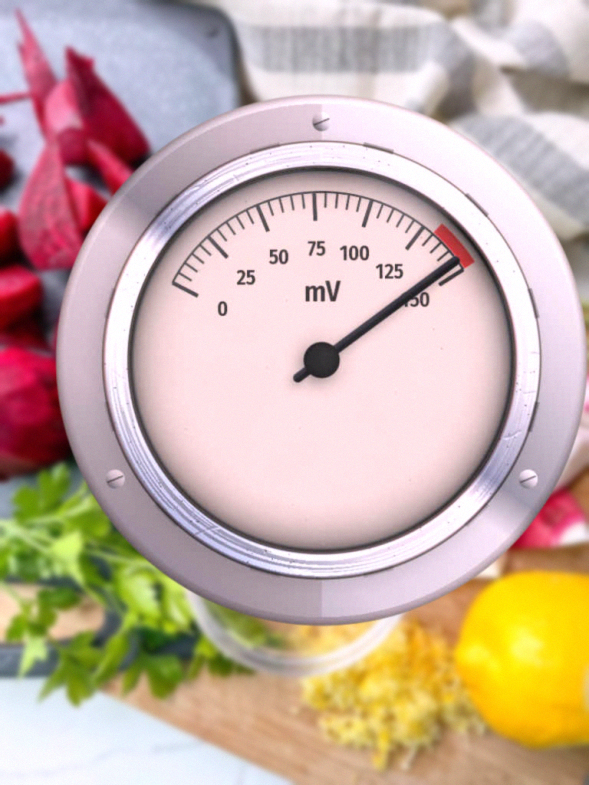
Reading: {"value": 145, "unit": "mV"}
